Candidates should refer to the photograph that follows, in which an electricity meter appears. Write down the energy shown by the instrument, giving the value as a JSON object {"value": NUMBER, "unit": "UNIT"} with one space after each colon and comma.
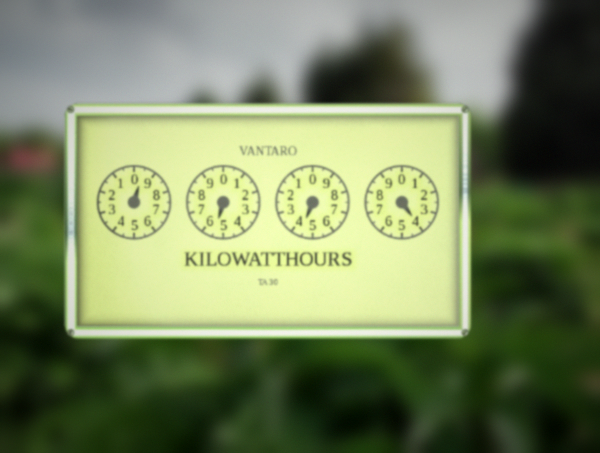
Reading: {"value": 9544, "unit": "kWh"}
